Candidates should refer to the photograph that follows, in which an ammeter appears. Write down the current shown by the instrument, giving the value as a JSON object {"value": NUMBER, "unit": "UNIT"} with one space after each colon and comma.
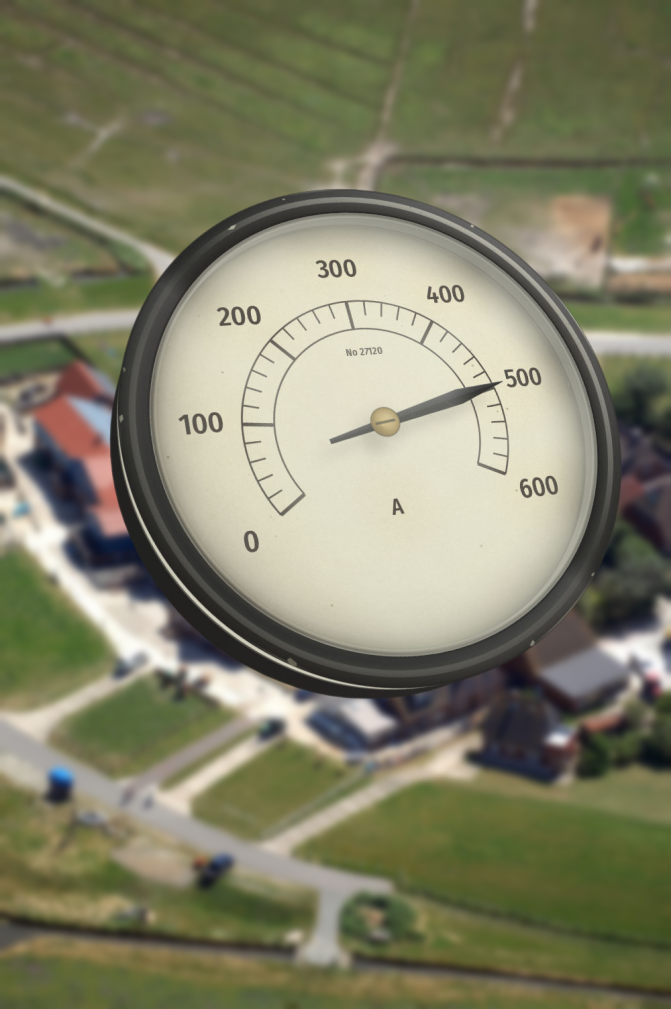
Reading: {"value": 500, "unit": "A"}
